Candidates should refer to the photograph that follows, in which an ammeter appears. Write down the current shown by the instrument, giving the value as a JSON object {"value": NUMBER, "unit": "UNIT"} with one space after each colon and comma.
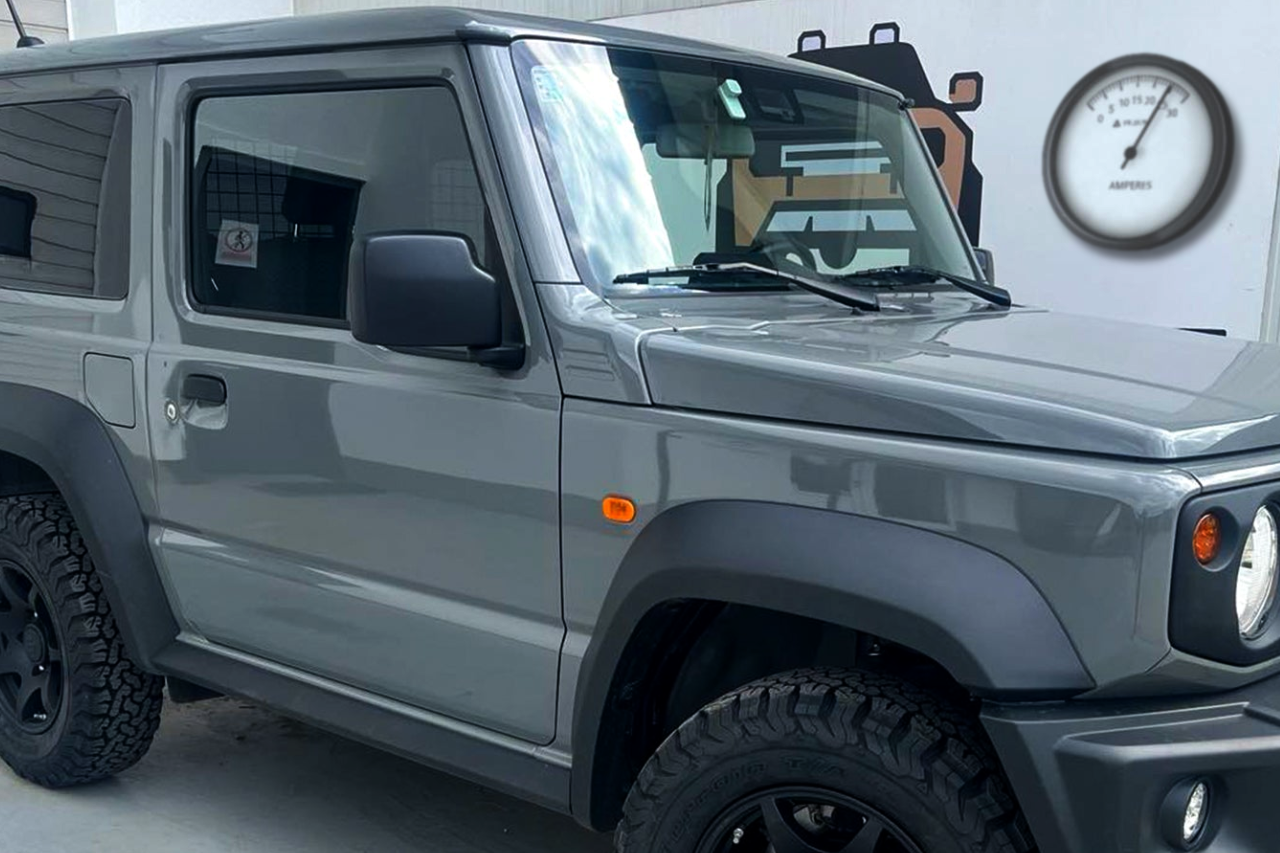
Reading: {"value": 25, "unit": "A"}
